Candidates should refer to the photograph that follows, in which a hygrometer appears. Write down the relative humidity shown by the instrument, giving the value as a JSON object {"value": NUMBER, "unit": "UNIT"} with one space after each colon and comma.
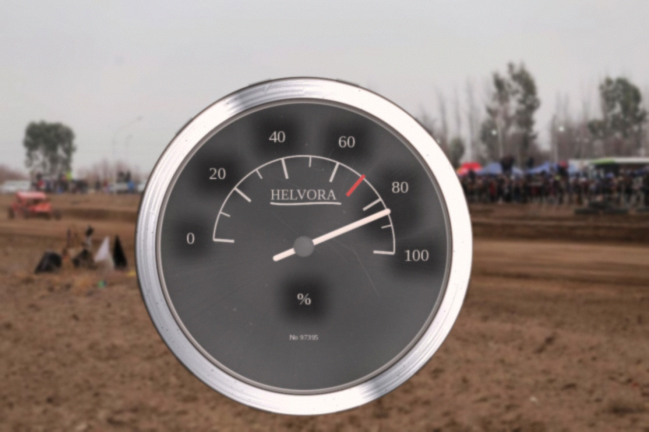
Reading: {"value": 85, "unit": "%"}
